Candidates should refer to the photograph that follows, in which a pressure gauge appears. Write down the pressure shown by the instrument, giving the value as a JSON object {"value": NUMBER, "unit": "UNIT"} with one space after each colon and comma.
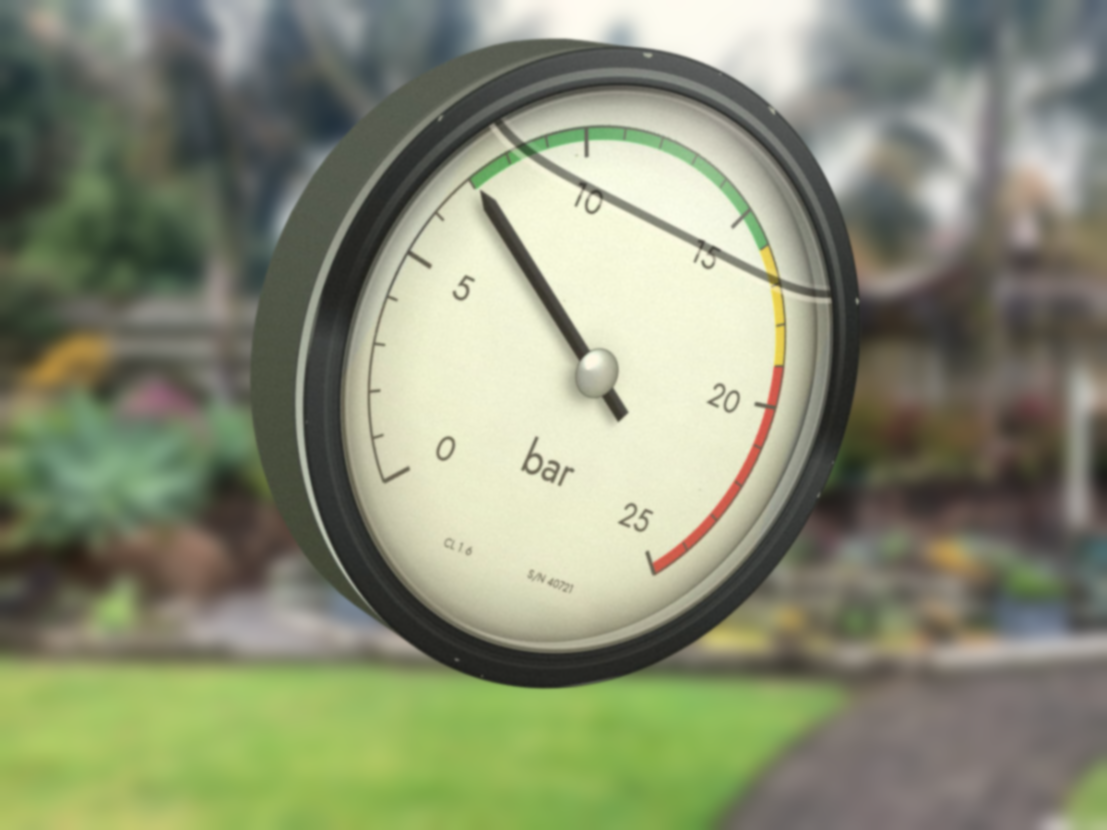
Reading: {"value": 7, "unit": "bar"}
